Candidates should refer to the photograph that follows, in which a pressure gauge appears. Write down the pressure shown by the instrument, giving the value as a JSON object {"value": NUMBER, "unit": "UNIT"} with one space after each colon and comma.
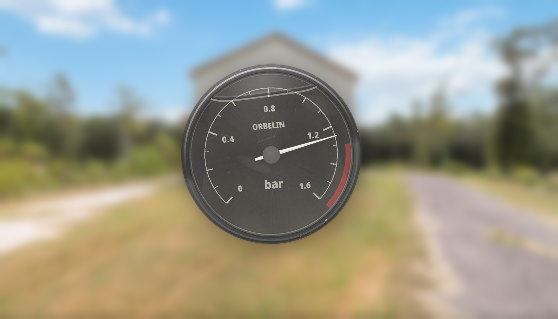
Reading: {"value": 1.25, "unit": "bar"}
